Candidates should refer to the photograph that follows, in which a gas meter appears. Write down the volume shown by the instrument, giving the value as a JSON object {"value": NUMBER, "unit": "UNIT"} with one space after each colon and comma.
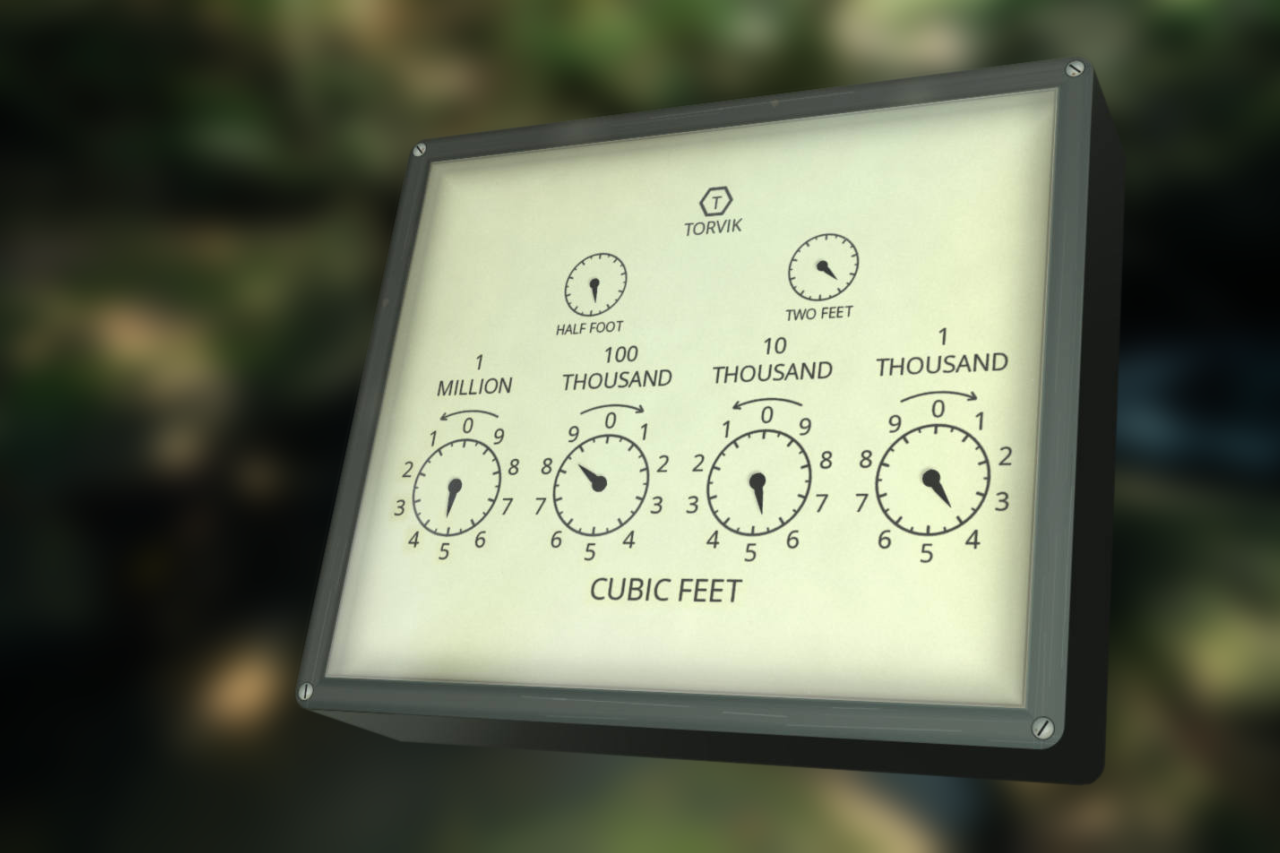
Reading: {"value": 485400, "unit": "ft³"}
